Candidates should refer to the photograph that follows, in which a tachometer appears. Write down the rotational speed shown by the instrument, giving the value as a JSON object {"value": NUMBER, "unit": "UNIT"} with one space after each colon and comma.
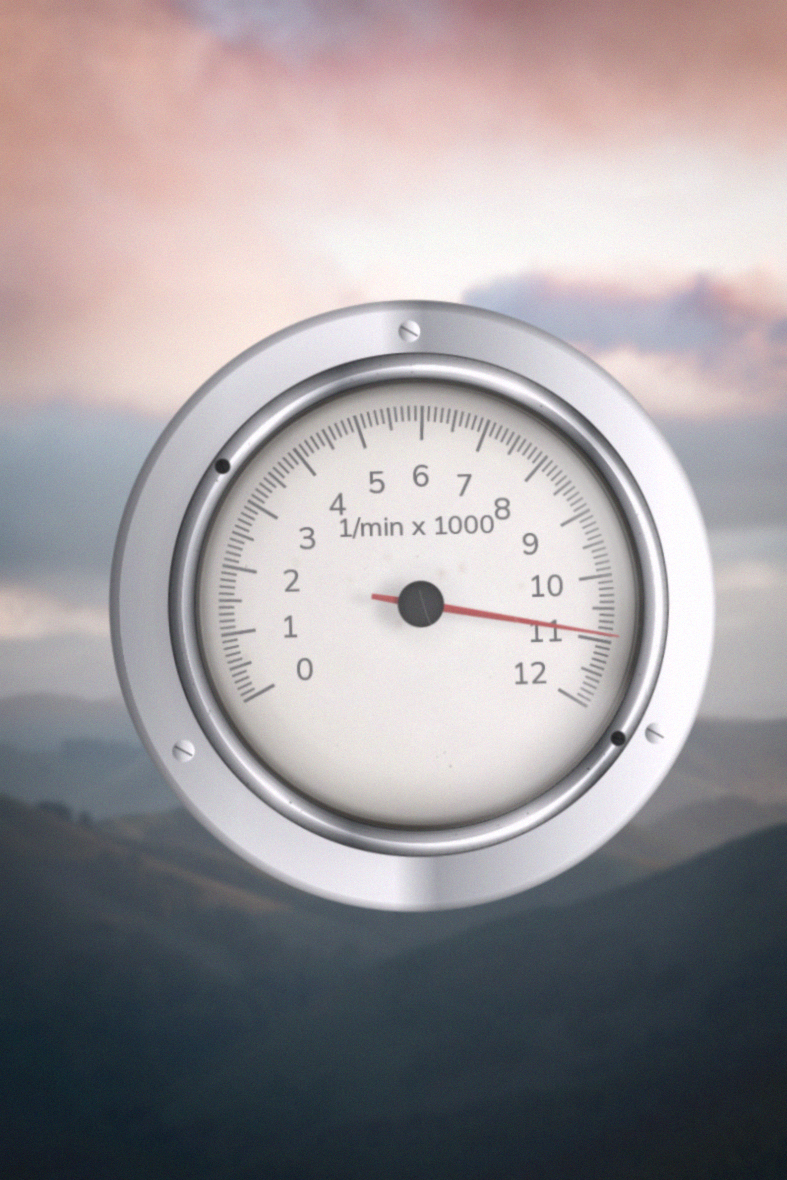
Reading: {"value": 10900, "unit": "rpm"}
